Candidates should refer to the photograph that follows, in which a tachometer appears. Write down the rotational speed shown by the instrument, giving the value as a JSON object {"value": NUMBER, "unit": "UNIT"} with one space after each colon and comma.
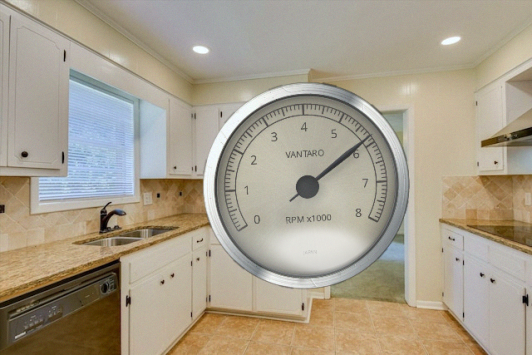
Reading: {"value": 5800, "unit": "rpm"}
